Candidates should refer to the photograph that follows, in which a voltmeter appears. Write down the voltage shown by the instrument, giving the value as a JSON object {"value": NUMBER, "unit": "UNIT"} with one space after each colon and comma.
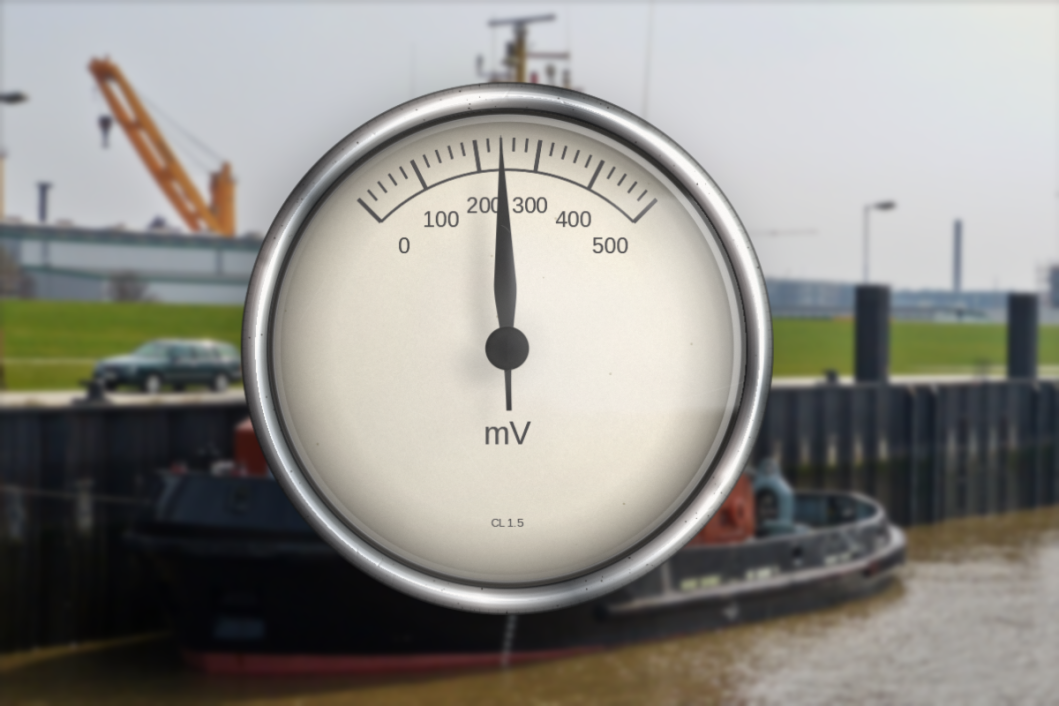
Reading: {"value": 240, "unit": "mV"}
